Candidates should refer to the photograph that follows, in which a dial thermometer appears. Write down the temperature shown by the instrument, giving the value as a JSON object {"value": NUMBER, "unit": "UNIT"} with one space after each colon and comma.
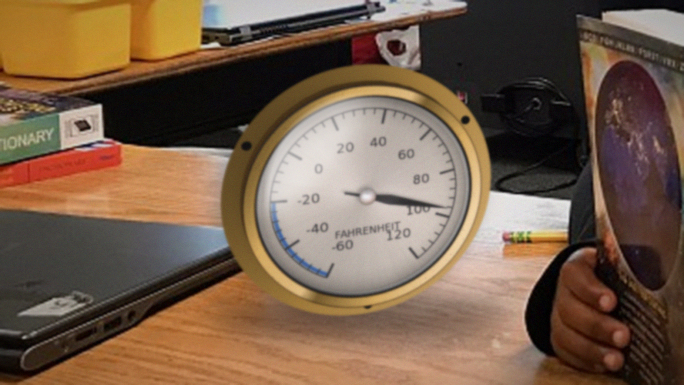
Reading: {"value": 96, "unit": "°F"}
